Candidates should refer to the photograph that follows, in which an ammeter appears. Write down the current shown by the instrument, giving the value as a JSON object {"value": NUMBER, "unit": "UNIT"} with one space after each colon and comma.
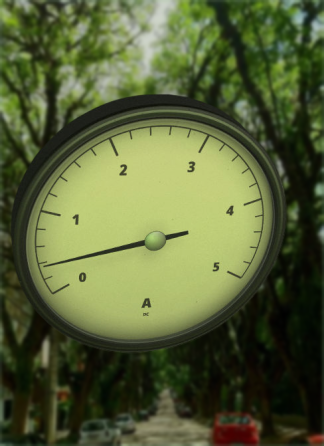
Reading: {"value": 0.4, "unit": "A"}
